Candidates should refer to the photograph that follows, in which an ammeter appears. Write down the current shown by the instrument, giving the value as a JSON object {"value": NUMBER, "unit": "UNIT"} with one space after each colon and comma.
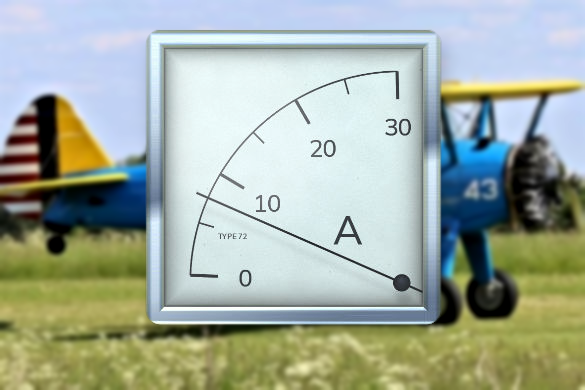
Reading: {"value": 7.5, "unit": "A"}
